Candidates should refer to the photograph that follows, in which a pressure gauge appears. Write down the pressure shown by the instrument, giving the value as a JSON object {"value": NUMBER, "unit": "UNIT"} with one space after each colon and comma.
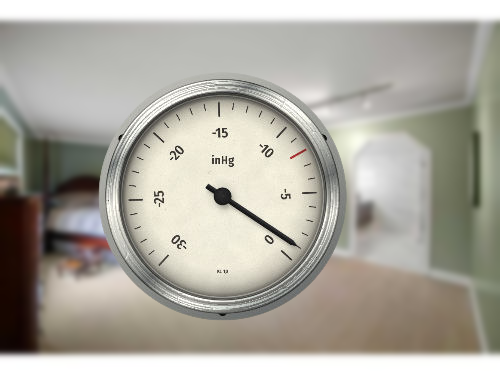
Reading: {"value": -1, "unit": "inHg"}
